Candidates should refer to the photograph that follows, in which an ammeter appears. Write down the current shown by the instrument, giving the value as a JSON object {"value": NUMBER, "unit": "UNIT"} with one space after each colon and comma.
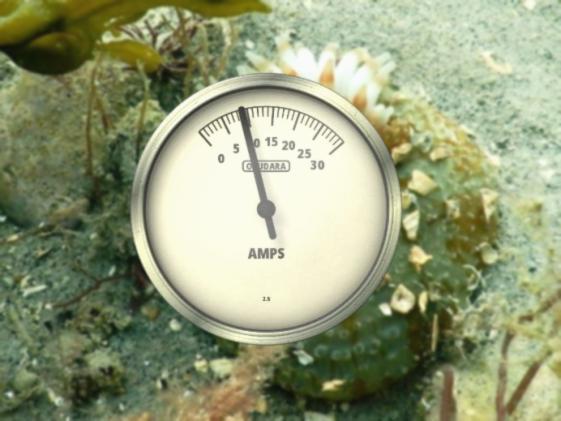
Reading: {"value": 9, "unit": "A"}
